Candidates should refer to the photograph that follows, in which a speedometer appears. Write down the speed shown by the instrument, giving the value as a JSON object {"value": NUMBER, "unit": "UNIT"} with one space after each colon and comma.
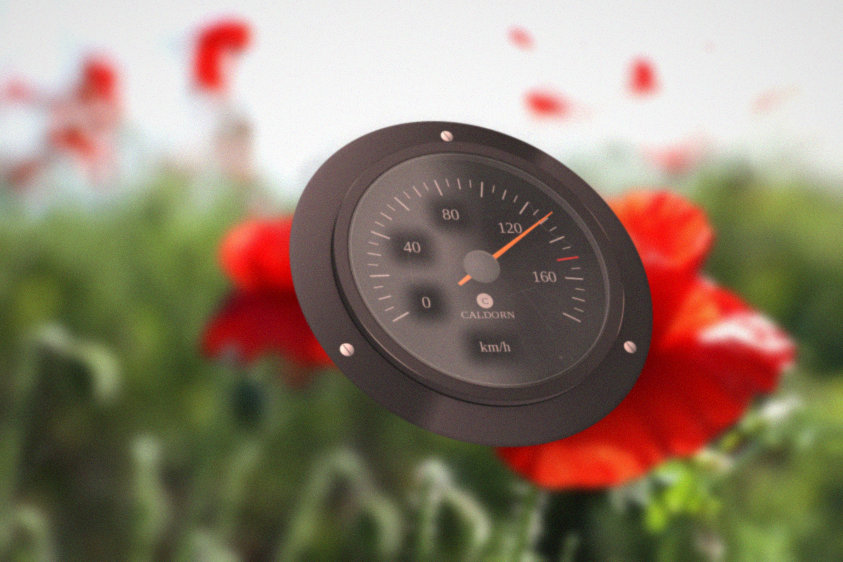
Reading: {"value": 130, "unit": "km/h"}
